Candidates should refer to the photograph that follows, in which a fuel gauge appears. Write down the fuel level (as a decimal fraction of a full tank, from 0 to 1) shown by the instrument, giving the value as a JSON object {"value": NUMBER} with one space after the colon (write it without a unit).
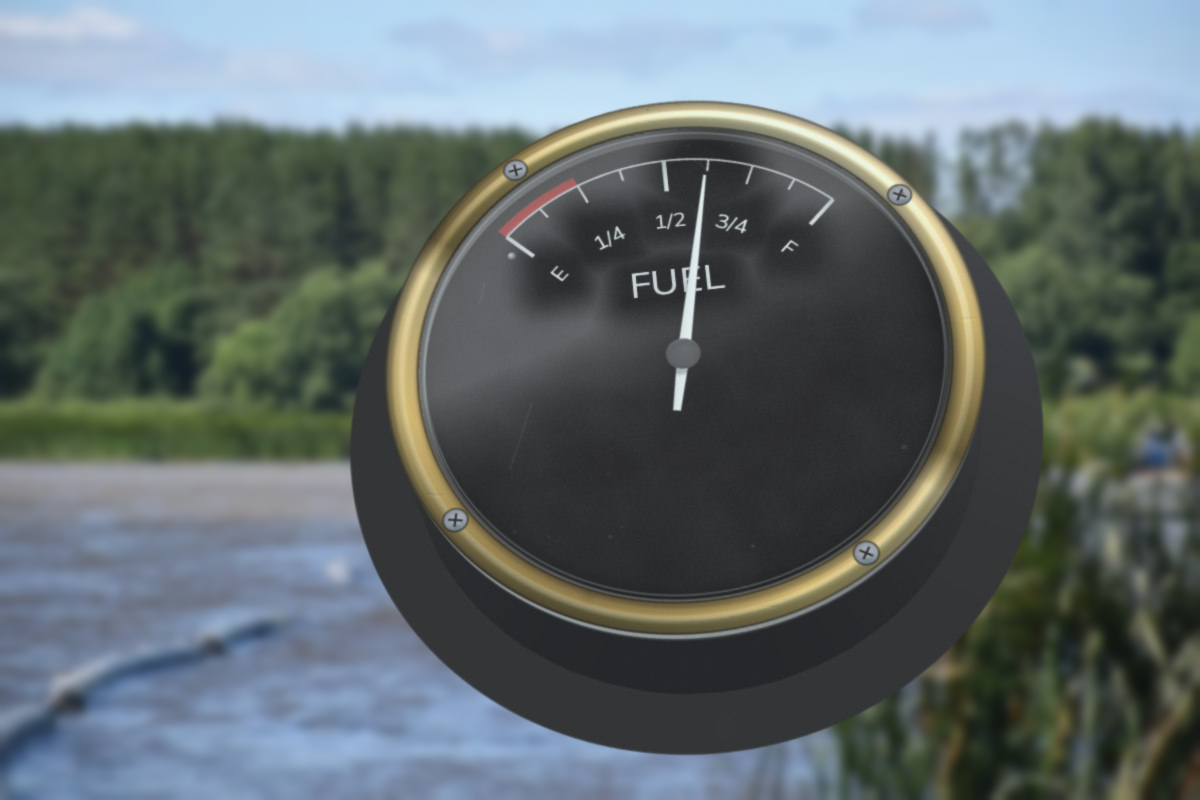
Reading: {"value": 0.625}
